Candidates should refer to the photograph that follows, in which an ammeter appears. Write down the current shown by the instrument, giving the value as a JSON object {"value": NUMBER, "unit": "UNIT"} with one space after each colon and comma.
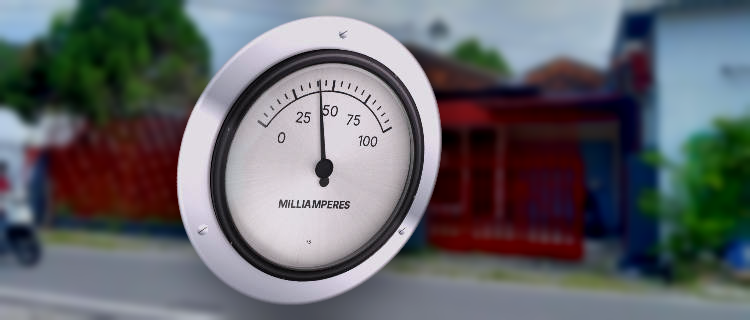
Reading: {"value": 40, "unit": "mA"}
